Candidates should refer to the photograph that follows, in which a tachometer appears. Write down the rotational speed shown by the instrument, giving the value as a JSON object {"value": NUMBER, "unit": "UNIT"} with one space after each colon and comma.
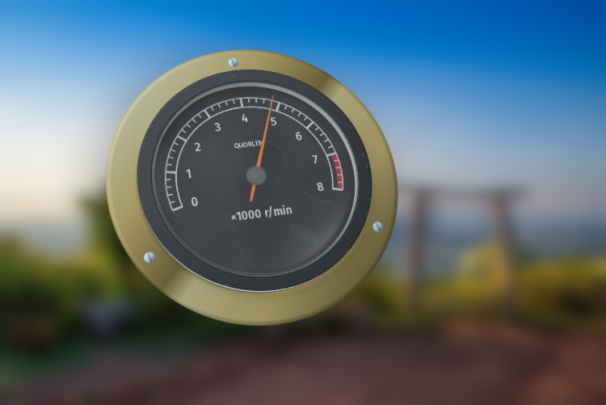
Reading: {"value": 4800, "unit": "rpm"}
